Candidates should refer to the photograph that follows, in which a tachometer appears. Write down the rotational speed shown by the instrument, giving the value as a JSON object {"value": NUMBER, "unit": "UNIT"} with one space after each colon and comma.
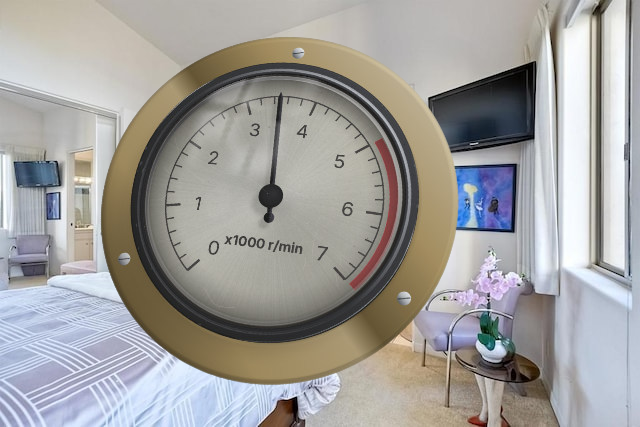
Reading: {"value": 3500, "unit": "rpm"}
